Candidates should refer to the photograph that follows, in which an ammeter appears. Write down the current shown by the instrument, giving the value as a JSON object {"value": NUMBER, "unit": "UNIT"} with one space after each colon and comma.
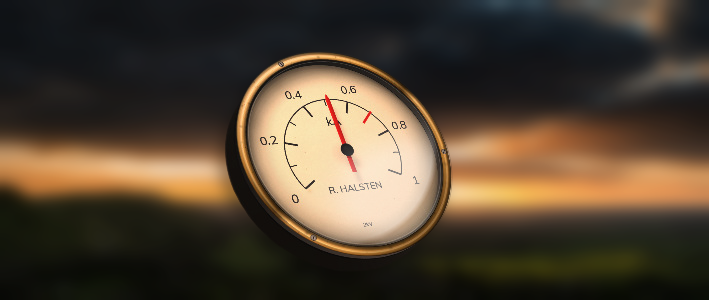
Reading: {"value": 0.5, "unit": "kA"}
